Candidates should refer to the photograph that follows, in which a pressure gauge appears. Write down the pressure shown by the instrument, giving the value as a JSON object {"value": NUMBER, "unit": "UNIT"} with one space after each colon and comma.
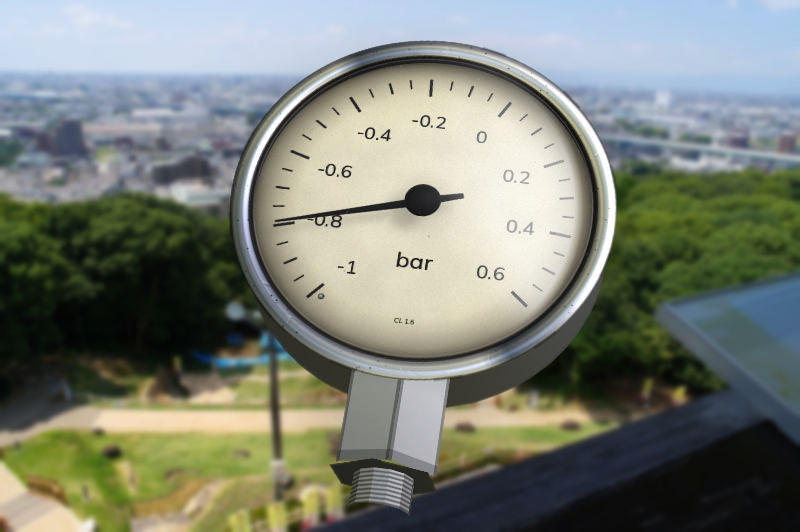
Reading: {"value": -0.8, "unit": "bar"}
